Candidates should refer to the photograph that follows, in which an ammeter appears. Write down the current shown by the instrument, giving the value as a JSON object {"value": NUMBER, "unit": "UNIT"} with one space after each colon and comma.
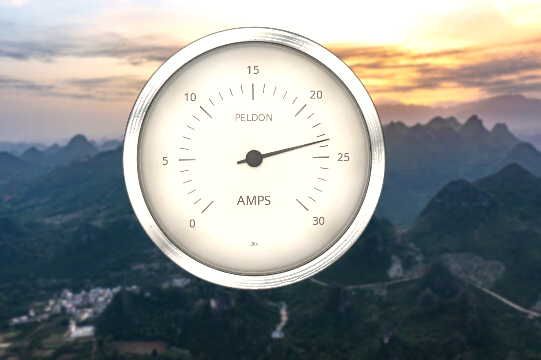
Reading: {"value": 23.5, "unit": "A"}
